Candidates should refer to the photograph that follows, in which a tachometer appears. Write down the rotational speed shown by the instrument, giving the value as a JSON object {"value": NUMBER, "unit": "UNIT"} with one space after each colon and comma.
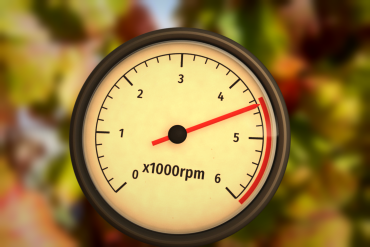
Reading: {"value": 4500, "unit": "rpm"}
